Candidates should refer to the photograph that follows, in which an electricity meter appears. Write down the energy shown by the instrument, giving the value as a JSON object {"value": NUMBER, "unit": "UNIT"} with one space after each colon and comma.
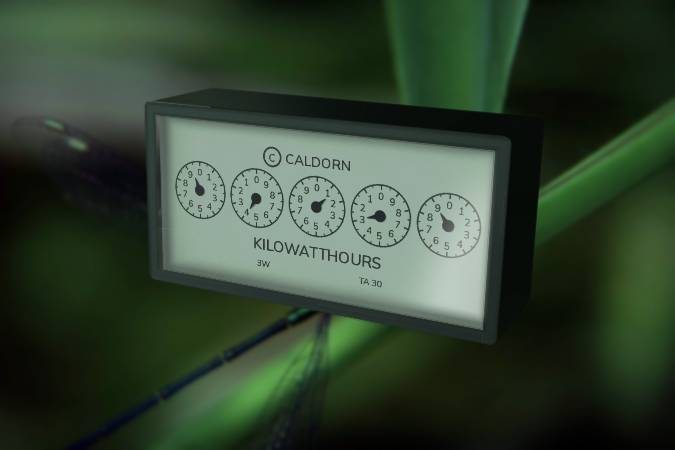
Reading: {"value": 94129, "unit": "kWh"}
